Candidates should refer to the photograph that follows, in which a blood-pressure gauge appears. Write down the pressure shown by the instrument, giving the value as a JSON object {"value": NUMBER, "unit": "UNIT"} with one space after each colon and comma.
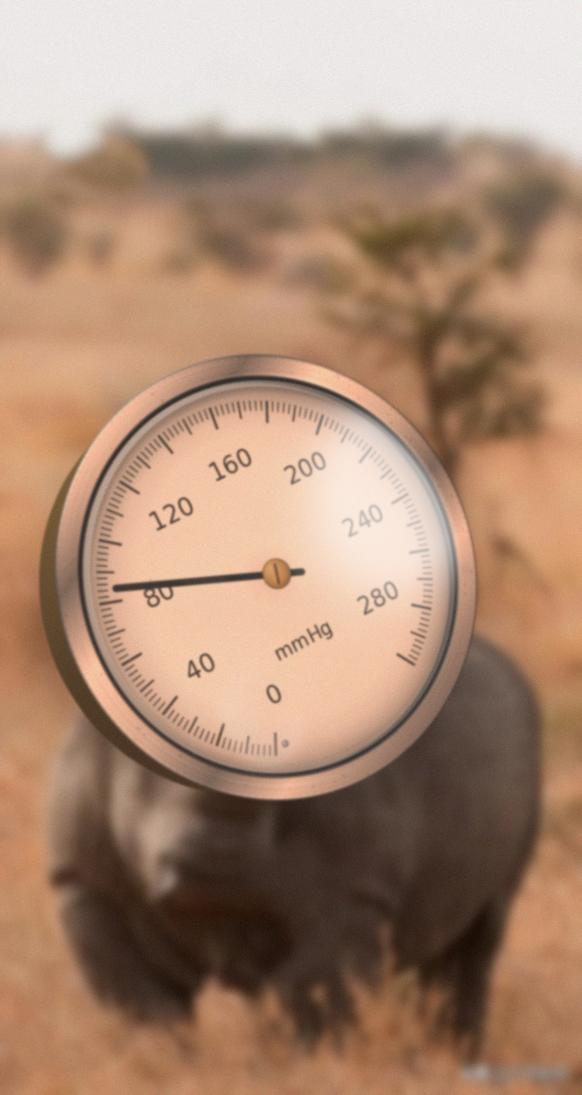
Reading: {"value": 84, "unit": "mmHg"}
